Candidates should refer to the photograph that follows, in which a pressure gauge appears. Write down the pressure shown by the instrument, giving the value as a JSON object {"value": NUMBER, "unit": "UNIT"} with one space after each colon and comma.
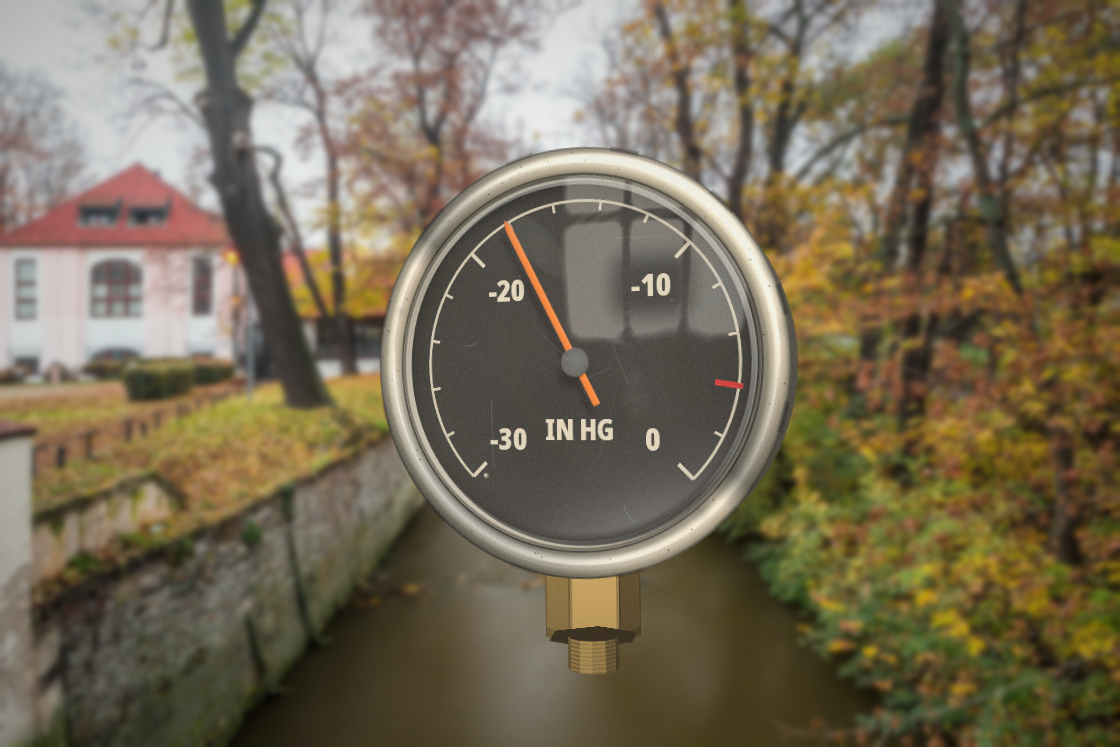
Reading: {"value": -18, "unit": "inHg"}
